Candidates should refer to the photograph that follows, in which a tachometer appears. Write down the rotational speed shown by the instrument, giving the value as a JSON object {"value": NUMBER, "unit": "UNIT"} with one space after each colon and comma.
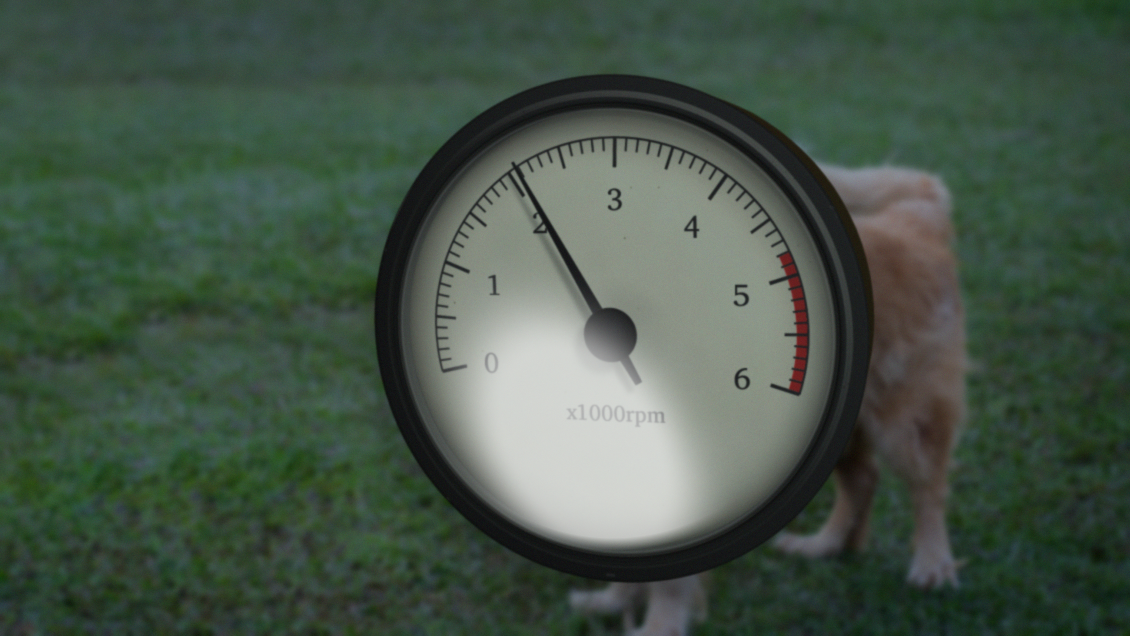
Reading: {"value": 2100, "unit": "rpm"}
